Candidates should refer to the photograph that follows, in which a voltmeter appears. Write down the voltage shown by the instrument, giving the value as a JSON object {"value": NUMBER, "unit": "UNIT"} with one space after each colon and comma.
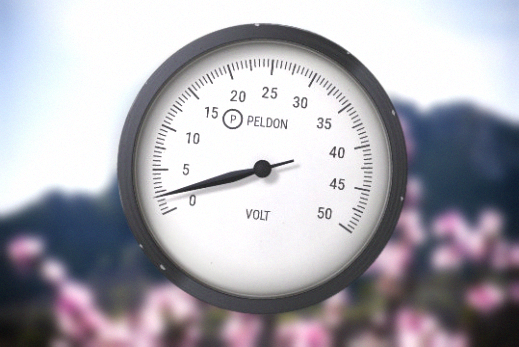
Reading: {"value": 2, "unit": "V"}
